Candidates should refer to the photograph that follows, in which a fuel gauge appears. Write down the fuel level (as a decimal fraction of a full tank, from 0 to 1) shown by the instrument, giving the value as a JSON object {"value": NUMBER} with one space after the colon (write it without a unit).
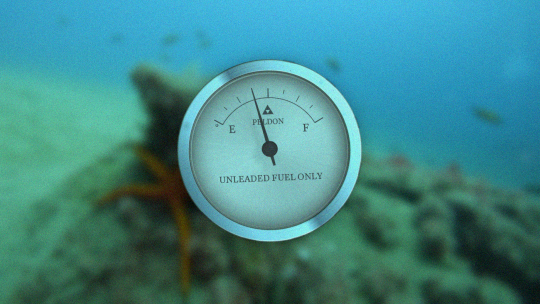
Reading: {"value": 0.375}
